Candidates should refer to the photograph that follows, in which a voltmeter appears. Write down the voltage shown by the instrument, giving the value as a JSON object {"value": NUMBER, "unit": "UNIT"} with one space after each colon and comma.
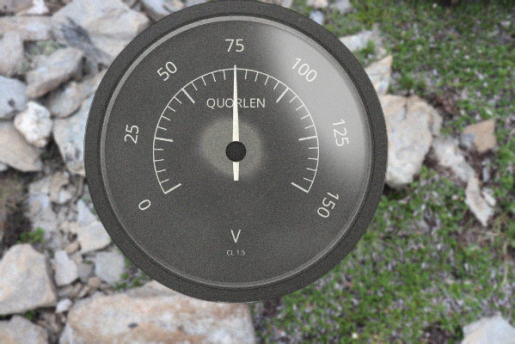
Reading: {"value": 75, "unit": "V"}
